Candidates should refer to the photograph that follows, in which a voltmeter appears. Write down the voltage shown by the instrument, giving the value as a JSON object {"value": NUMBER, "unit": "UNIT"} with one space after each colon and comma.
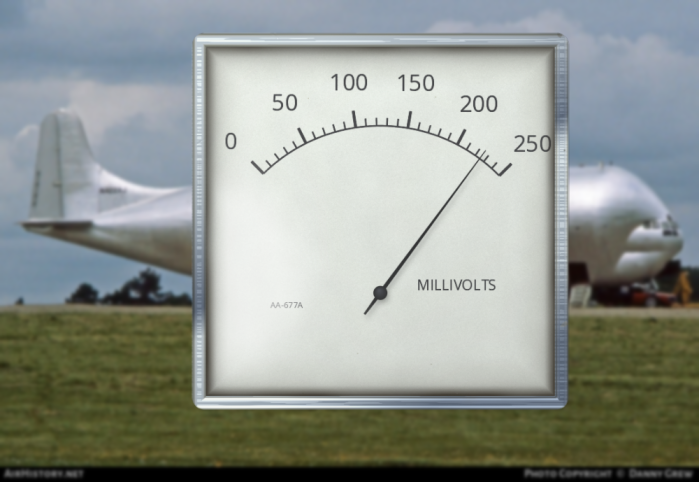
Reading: {"value": 225, "unit": "mV"}
